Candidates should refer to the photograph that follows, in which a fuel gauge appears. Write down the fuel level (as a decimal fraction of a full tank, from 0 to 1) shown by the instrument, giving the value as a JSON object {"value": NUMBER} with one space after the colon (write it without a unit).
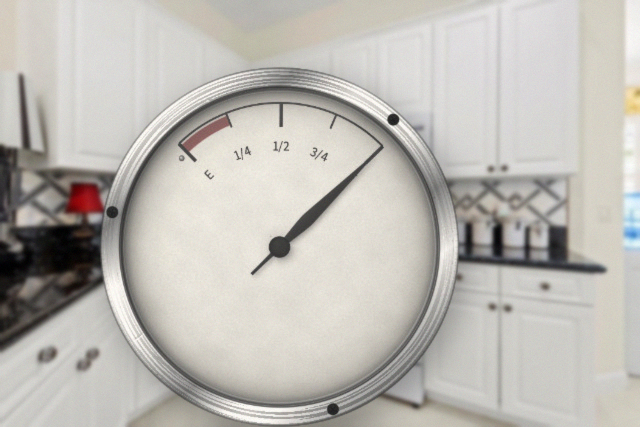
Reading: {"value": 1}
